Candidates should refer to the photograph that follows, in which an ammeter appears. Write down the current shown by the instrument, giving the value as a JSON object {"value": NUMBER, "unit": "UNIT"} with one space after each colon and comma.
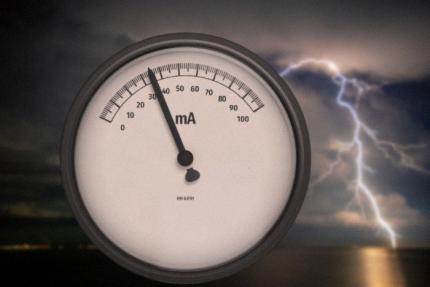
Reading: {"value": 35, "unit": "mA"}
